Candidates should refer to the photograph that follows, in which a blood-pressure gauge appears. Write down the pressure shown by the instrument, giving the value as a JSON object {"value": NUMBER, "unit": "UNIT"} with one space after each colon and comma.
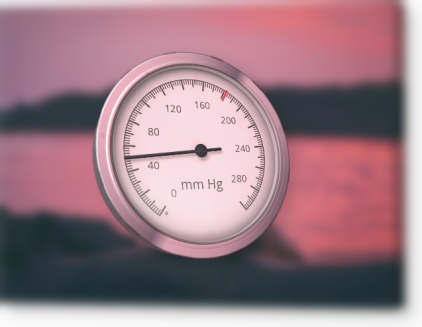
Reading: {"value": 50, "unit": "mmHg"}
